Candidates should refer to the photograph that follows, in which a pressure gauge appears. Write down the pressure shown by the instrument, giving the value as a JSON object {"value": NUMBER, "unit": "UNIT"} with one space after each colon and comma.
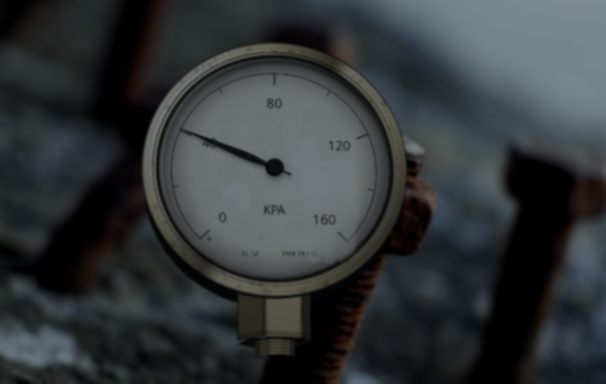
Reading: {"value": 40, "unit": "kPa"}
